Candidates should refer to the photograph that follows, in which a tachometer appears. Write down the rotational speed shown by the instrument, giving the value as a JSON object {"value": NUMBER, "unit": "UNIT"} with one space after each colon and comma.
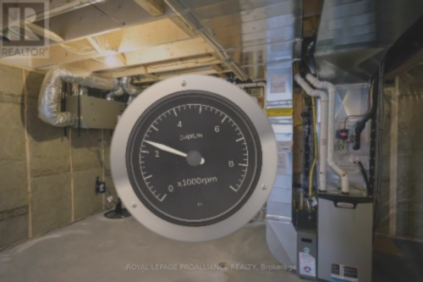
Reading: {"value": 2400, "unit": "rpm"}
